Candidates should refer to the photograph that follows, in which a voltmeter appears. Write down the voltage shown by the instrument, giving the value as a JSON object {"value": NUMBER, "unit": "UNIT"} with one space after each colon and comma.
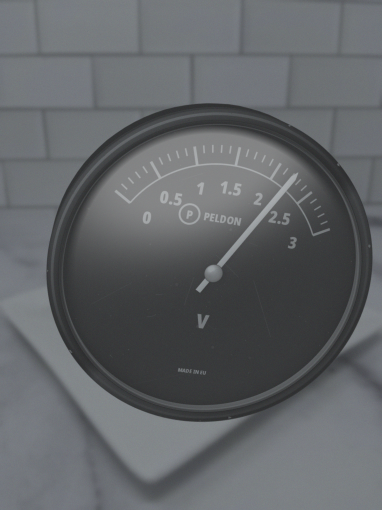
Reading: {"value": 2.2, "unit": "V"}
